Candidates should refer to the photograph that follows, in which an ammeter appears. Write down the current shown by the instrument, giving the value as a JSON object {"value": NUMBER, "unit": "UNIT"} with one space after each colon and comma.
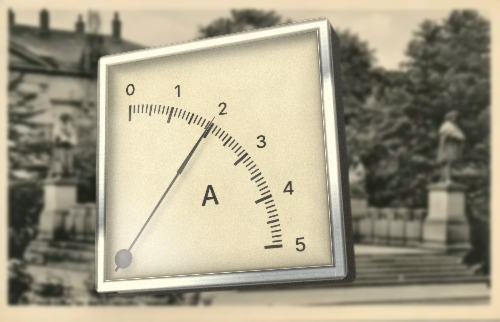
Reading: {"value": 2, "unit": "A"}
